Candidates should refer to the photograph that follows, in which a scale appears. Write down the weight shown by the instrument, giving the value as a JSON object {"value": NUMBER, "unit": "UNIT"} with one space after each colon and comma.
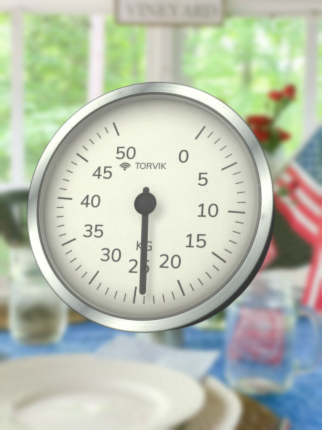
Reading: {"value": 24, "unit": "kg"}
